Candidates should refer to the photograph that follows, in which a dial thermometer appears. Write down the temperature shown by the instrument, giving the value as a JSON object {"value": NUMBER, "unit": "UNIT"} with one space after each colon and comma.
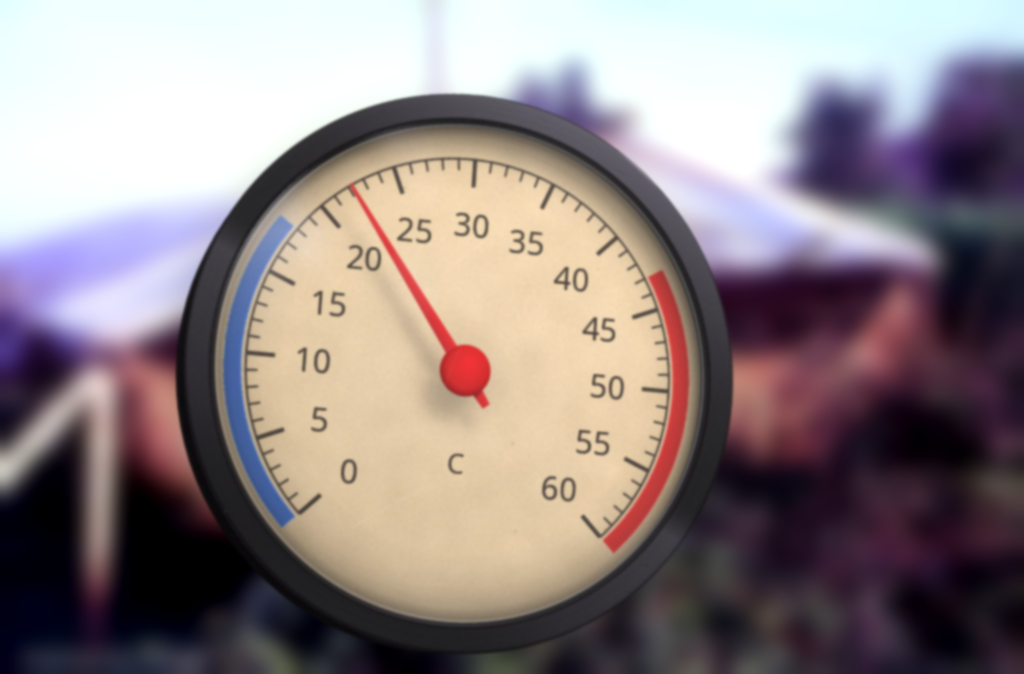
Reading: {"value": 22, "unit": "°C"}
